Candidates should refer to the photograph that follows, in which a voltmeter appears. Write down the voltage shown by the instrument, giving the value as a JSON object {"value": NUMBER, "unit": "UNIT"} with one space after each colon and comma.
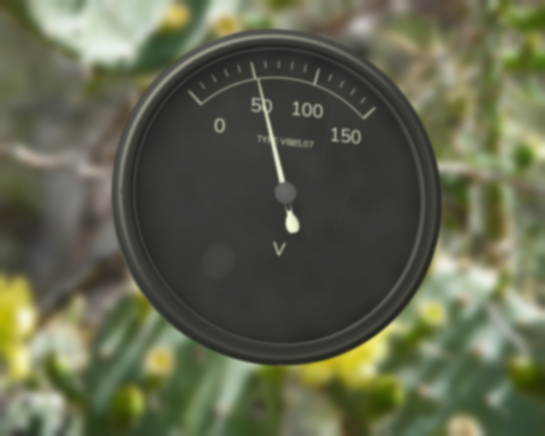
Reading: {"value": 50, "unit": "V"}
